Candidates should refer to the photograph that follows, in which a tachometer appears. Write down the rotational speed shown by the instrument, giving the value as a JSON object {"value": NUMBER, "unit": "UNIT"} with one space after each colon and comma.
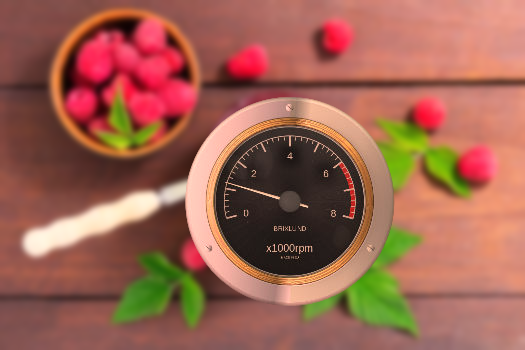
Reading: {"value": 1200, "unit": "rpm"}
